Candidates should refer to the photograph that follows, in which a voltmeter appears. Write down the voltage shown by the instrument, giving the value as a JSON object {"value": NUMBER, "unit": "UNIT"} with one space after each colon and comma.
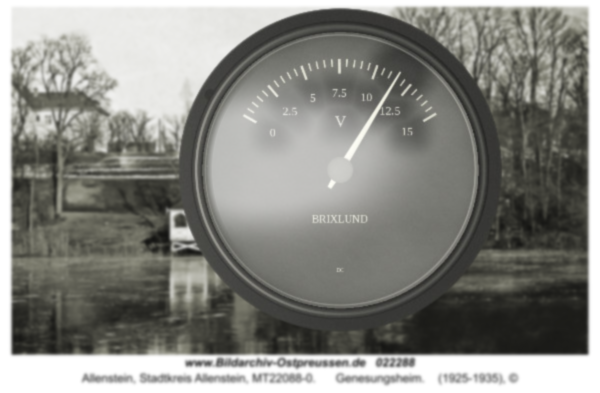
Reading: {"value": 11.5, "unit": "V"}
